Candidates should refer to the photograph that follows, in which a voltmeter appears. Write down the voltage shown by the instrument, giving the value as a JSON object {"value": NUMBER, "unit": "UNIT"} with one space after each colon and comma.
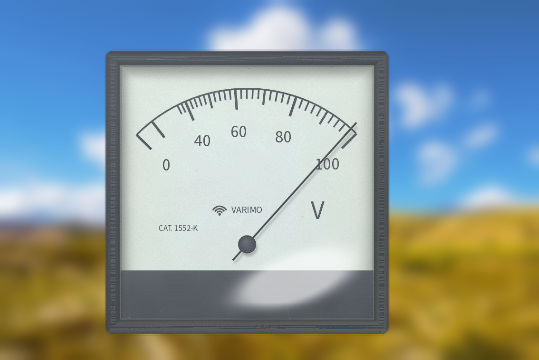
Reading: {"value": 98, "unit": "V"}
